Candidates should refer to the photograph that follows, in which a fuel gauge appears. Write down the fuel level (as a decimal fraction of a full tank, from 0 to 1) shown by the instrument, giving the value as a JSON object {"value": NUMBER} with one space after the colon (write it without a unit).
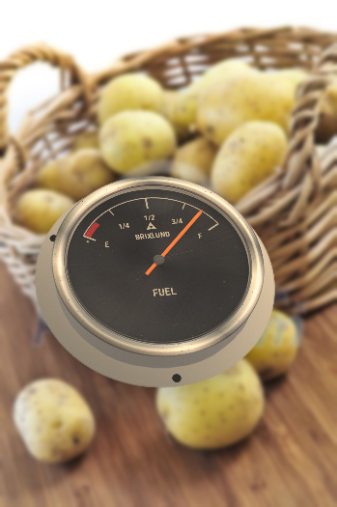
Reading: {"value": 0.875}
